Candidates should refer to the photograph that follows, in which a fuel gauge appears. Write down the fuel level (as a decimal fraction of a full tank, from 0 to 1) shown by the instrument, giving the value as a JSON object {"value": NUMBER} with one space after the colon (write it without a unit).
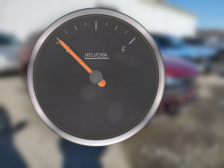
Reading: {"value": 0}
